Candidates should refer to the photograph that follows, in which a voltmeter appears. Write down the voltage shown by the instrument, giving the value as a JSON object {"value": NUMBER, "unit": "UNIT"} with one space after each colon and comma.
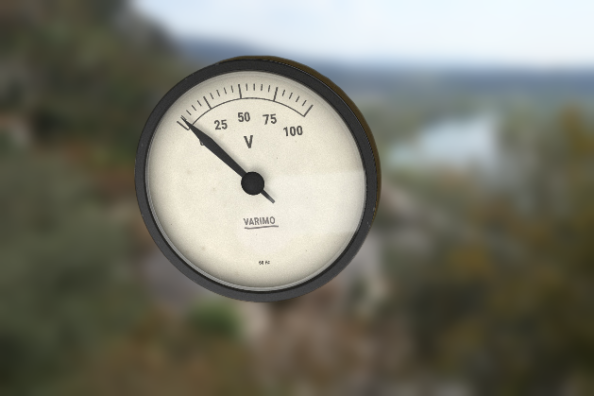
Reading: {"value": 5, "unit": "V"}
